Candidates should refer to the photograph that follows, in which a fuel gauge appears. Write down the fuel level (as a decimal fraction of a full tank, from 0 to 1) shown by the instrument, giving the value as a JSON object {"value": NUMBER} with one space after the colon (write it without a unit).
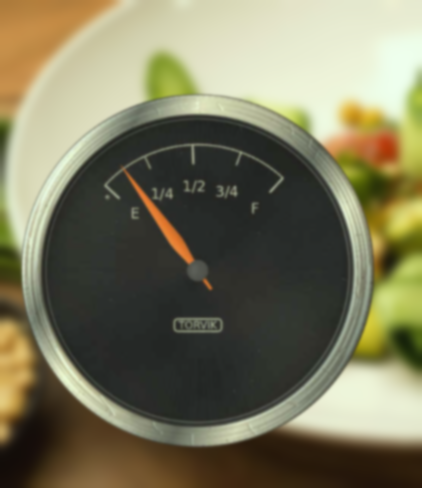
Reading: {"value": 0.125}
